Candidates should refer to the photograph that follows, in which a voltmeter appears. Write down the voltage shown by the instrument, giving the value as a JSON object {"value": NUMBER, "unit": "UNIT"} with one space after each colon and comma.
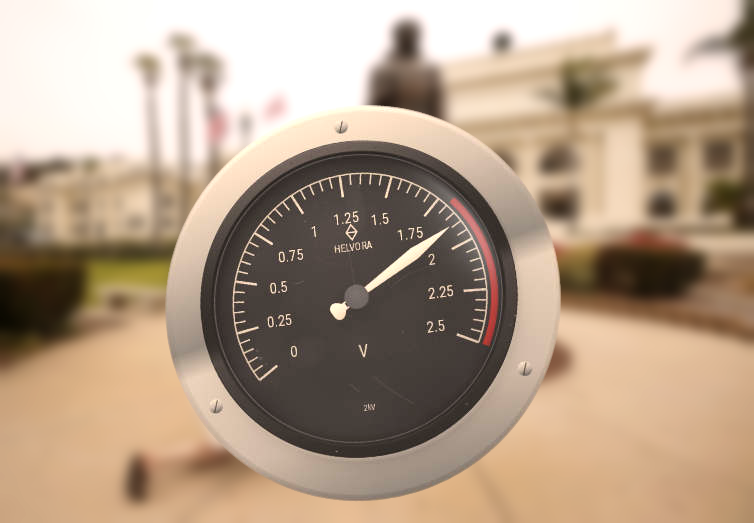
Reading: {"value": 1.9, "unit": "V"}
